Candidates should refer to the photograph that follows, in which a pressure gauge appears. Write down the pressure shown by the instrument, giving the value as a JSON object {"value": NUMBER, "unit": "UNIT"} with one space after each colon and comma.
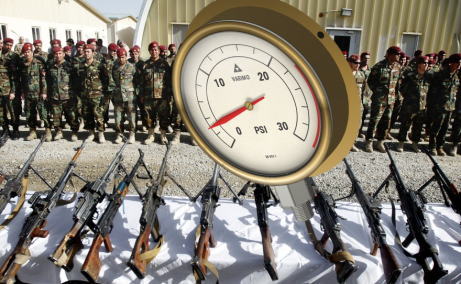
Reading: {"value": 3, "unit": "psi"}
